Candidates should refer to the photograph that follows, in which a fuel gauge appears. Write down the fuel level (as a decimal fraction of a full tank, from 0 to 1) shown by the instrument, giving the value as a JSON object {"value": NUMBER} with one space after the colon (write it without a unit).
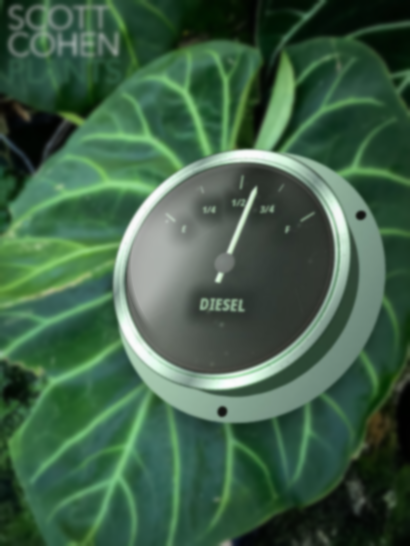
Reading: {"value": 0.625}
